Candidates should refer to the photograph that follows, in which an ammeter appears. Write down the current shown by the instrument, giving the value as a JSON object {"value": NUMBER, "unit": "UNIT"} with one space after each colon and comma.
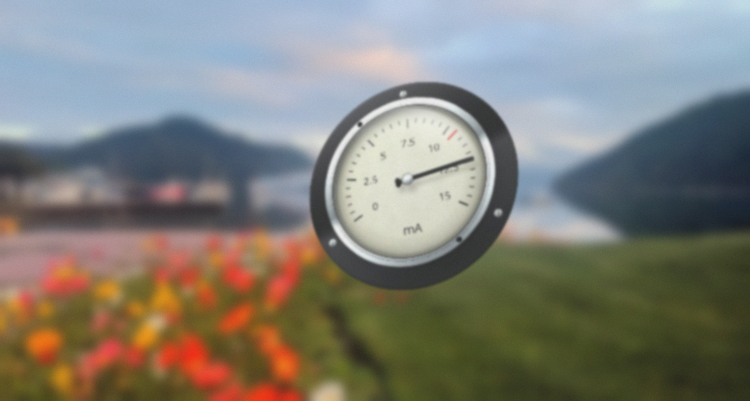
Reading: {"value": 12.5, "unit": "mA"}
